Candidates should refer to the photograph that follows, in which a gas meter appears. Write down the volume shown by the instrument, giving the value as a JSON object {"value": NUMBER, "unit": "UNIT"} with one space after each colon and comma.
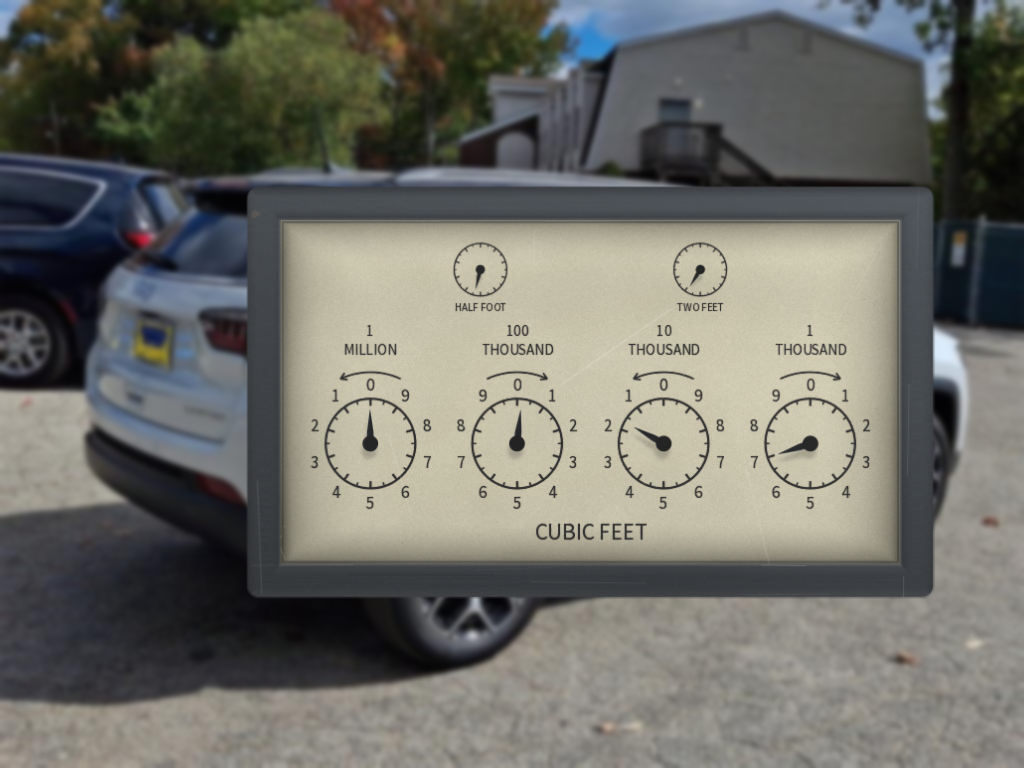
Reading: {"value": 1700, "unit": "ft³"}
